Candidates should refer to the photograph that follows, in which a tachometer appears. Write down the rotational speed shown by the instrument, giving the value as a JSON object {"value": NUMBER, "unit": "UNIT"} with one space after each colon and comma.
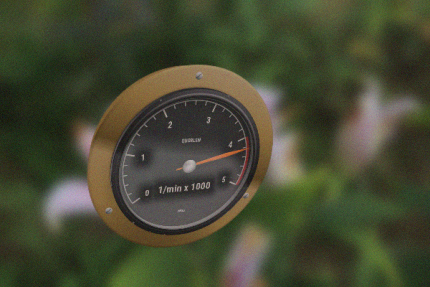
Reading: {"value": 4200, "unit": "rpm"}
